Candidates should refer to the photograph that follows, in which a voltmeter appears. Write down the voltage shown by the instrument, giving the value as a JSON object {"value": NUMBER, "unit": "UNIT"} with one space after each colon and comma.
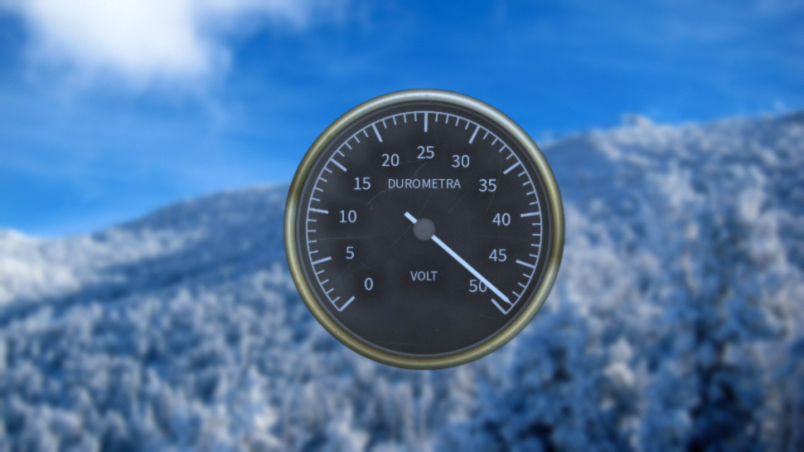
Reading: {"value": 49, "unit": "V"}
